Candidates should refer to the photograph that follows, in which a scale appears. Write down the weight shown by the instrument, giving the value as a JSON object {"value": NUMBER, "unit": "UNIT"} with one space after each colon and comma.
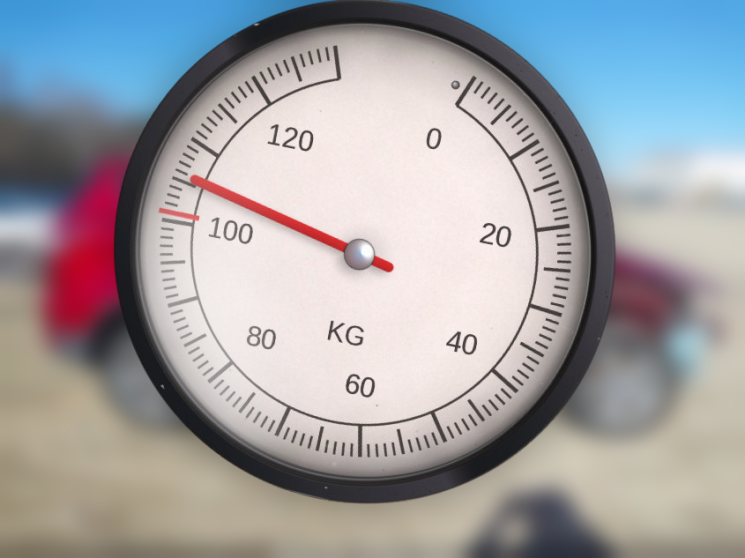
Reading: {"value": 106, "unit": "kg"}
